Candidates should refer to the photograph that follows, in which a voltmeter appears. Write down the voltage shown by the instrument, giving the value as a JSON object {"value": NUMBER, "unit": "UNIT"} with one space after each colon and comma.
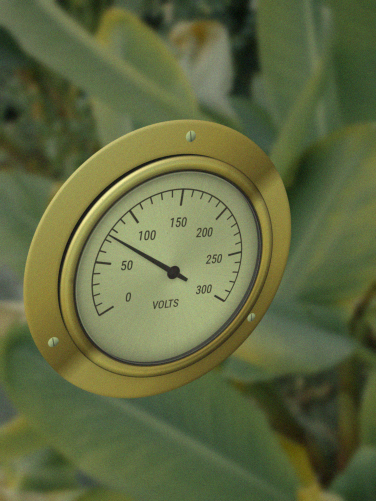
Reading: {"value": 75, "unit": "V"}
